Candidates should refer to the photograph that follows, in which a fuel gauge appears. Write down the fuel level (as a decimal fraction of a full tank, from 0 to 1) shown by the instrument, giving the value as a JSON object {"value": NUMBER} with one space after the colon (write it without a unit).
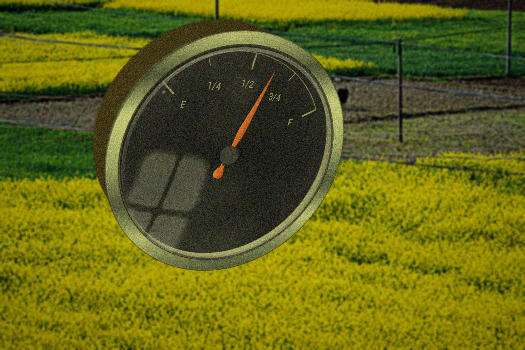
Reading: {"value": 0.625}
